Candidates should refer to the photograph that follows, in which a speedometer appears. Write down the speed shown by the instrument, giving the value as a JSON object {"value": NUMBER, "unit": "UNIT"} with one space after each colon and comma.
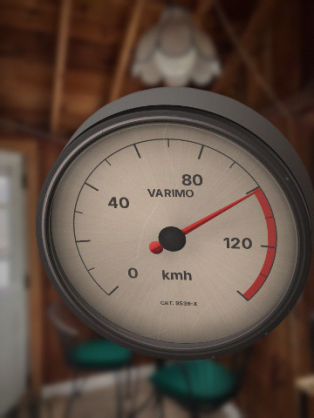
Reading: {"value": 100, "unit": "km/h"}
